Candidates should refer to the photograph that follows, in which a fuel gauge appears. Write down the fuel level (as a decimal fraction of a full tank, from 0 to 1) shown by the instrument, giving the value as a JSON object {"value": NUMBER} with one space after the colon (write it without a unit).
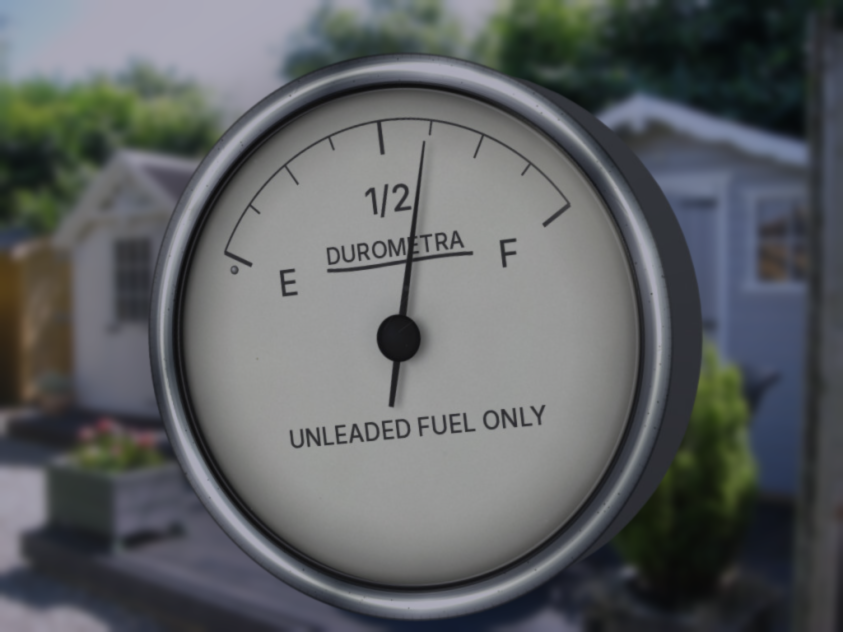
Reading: {"value": 0.625}
